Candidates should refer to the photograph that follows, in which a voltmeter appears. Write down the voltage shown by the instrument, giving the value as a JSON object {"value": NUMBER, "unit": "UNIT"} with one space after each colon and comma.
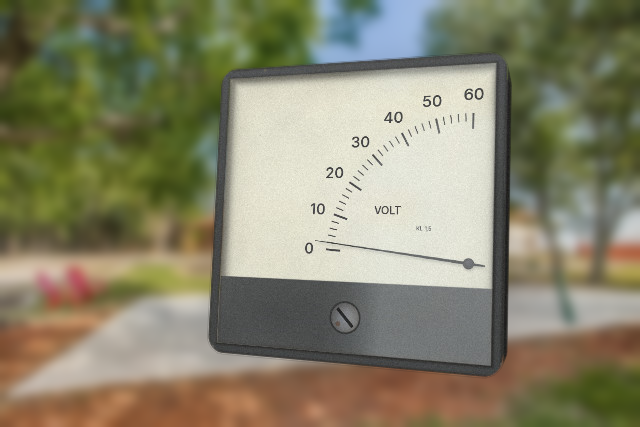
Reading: {"value": 2, "unit": "V"}
